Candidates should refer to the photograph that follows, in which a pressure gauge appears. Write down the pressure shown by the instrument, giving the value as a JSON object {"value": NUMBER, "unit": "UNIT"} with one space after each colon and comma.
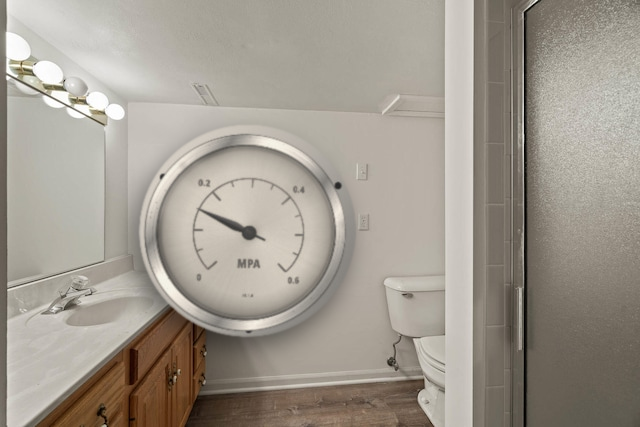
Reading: {"value": 0.15, "unit": "MPa"}
